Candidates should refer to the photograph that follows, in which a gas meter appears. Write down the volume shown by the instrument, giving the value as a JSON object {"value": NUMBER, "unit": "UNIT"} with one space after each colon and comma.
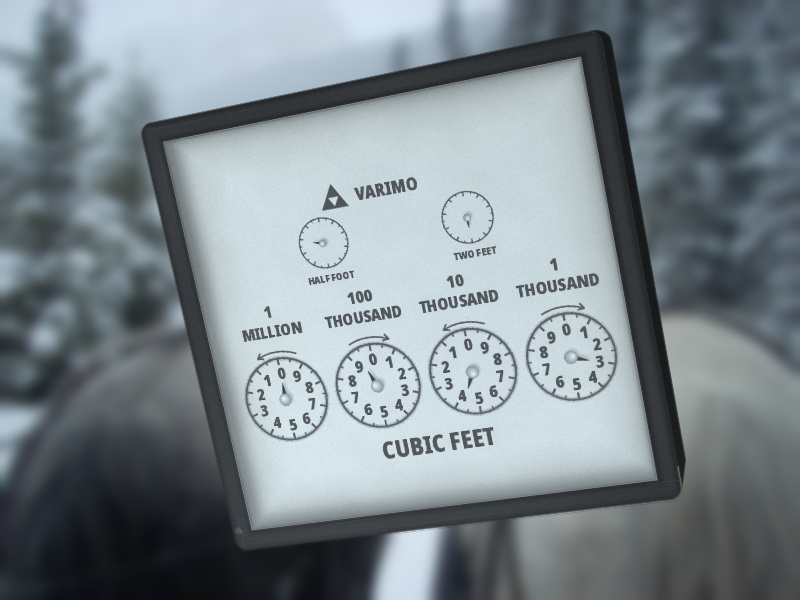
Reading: {"value": 994300, "unit": "ft³"}
